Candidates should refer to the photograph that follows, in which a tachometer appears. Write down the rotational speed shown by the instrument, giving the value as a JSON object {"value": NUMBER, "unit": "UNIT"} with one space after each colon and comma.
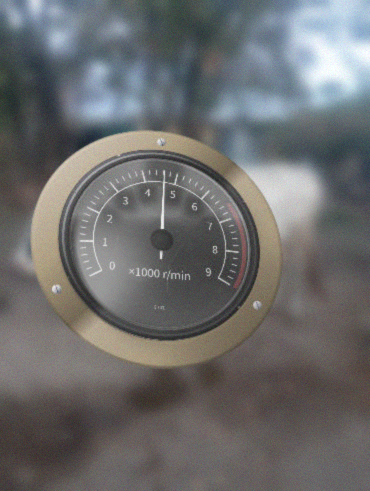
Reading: {"value": 4600, "unit": "rpm"}
